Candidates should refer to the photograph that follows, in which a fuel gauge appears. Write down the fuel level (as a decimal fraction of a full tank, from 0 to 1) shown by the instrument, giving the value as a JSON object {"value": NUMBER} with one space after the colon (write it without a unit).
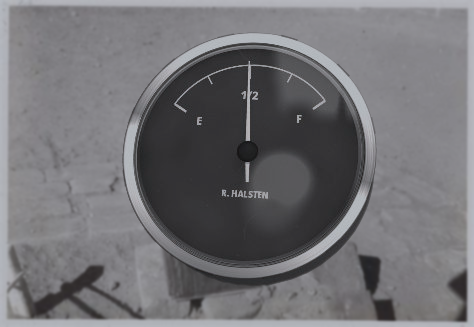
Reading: {"value": 0.5}
